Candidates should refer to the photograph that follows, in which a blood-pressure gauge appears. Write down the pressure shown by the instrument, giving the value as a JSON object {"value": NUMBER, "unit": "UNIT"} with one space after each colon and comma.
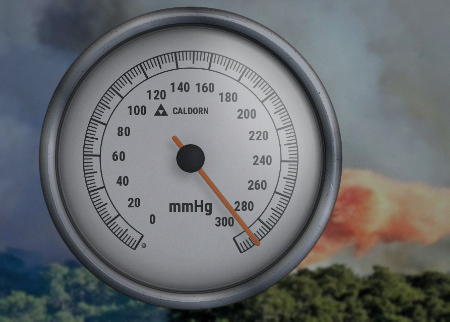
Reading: {"value": 290, "unit": "mmHg"}
